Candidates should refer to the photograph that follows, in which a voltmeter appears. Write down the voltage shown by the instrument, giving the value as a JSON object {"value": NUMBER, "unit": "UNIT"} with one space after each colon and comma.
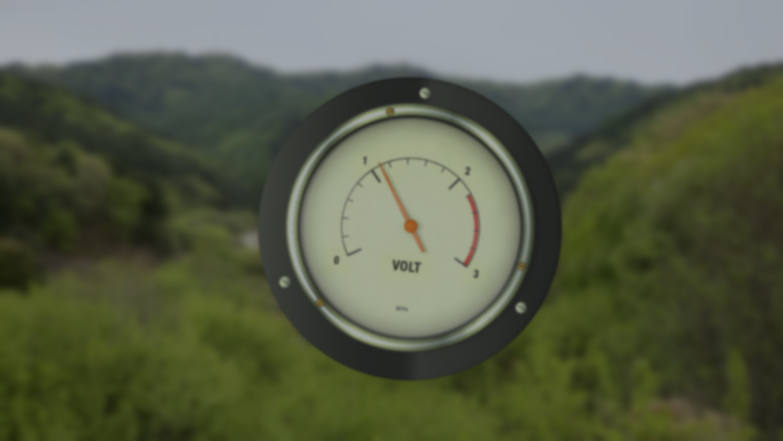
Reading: {"value": 1.1, "unit": "V"}
